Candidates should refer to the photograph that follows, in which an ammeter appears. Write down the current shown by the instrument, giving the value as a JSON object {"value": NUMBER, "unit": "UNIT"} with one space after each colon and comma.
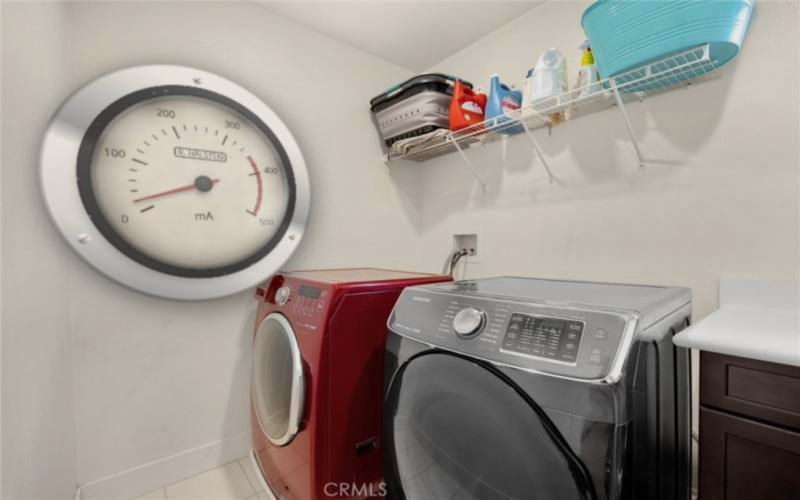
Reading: {"value": 20, "unit": "mA"}
